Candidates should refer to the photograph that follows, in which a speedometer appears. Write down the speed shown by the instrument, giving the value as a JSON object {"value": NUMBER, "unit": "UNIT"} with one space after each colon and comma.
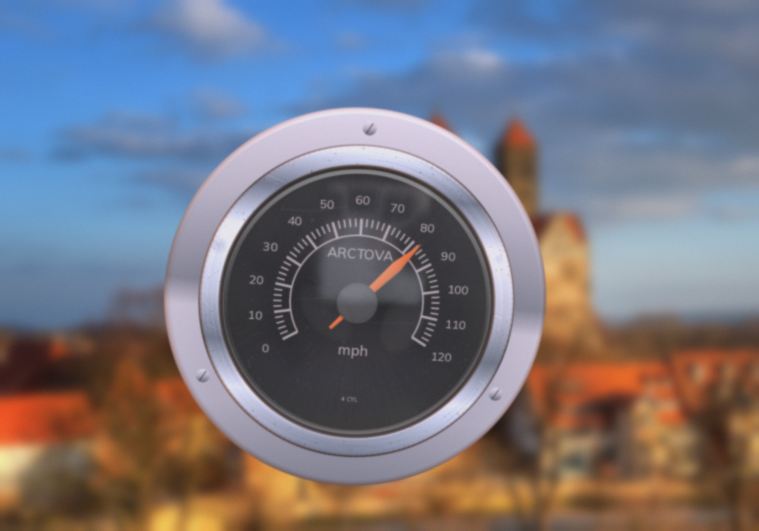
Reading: {"value": 82, "unit": "mph"}
